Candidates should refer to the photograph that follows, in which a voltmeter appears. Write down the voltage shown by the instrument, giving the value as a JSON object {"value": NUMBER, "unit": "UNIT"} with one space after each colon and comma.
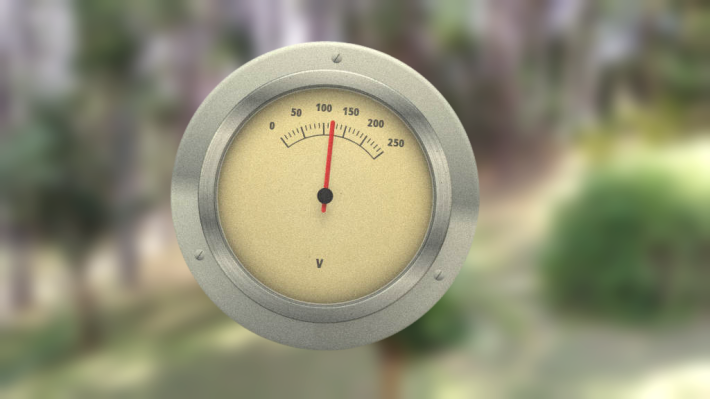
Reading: {"value": 120, "unit": "V"}
